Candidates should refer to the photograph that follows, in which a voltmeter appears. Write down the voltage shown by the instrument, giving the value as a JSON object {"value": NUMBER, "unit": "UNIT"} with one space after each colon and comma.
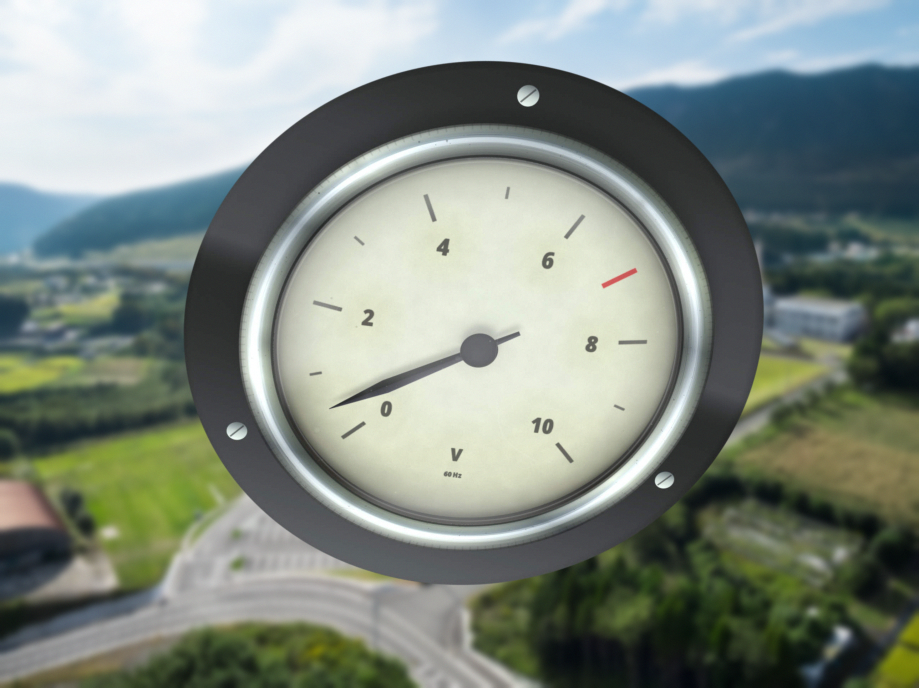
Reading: {"value": 0.5, "unit": "V"}
